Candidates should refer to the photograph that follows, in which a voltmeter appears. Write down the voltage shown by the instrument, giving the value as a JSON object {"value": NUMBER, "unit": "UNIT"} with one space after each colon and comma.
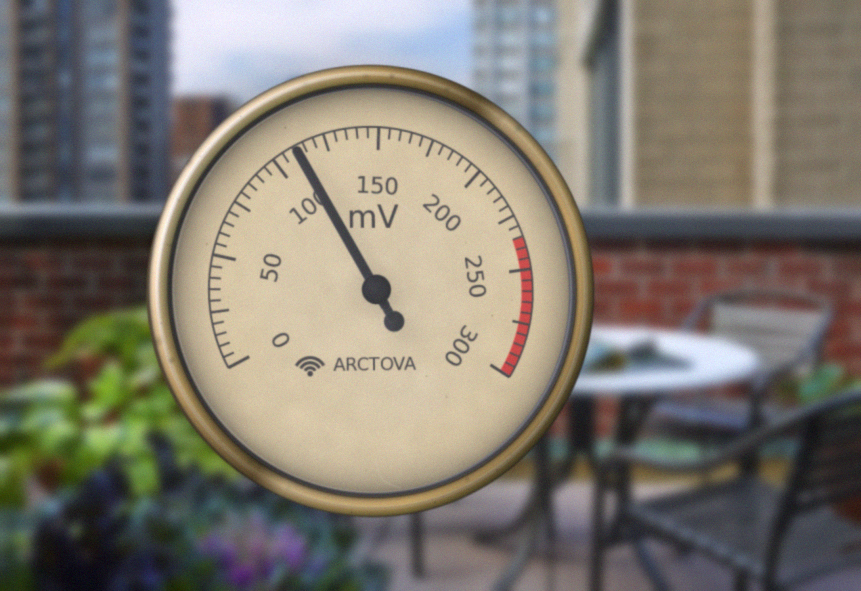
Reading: {"value": 110, "unit": "mV"}
